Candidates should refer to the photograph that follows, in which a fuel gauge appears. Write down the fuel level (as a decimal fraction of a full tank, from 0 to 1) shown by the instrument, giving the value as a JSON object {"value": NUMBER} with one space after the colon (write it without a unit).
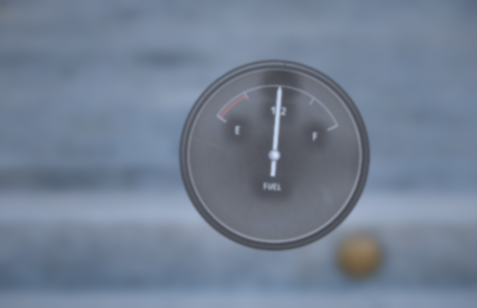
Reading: {"value": 0.5}
